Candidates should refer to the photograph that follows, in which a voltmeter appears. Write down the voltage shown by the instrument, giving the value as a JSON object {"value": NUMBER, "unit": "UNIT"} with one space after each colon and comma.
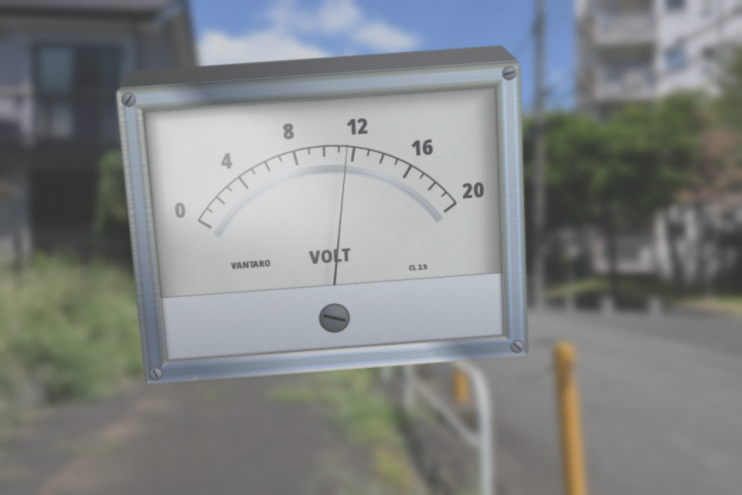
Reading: {"value": 11.5, "unit": "V"}
